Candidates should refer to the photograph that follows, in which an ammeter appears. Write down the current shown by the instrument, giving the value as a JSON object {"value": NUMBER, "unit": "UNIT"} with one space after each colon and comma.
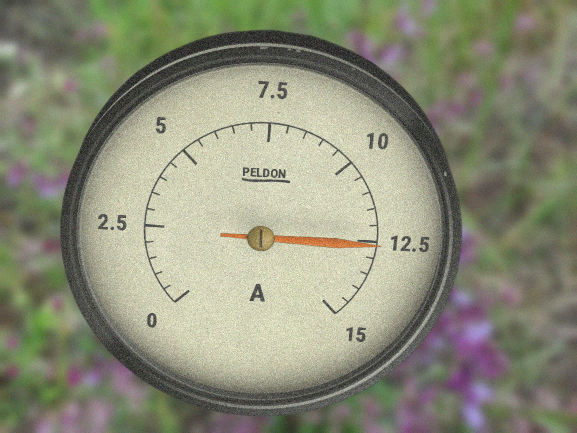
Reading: {"value": 12.5, "unit": "A"}
